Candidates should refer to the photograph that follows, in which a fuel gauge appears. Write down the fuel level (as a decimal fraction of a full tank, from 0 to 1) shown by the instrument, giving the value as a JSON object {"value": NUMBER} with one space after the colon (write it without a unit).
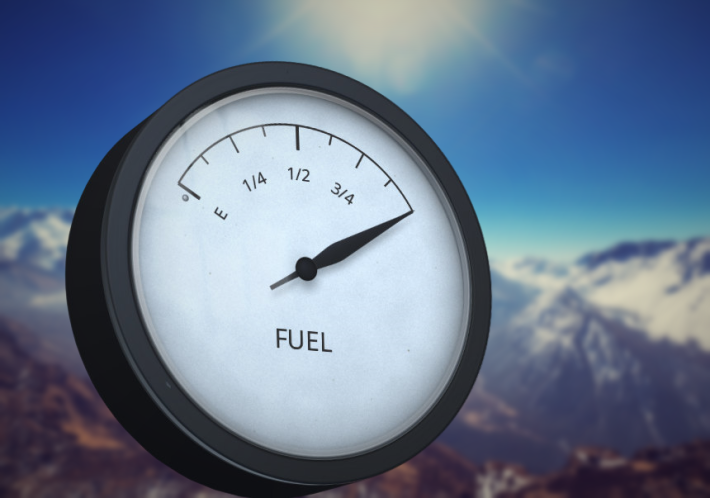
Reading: {"value": 1}
